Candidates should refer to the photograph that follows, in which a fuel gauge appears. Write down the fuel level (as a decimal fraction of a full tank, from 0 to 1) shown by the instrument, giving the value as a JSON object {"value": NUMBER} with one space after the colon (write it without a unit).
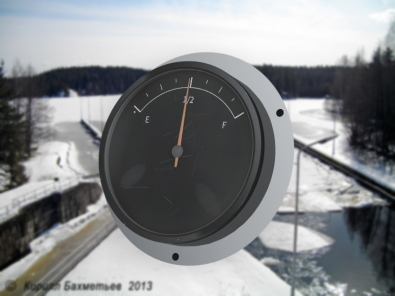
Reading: {"value": 0.5}
